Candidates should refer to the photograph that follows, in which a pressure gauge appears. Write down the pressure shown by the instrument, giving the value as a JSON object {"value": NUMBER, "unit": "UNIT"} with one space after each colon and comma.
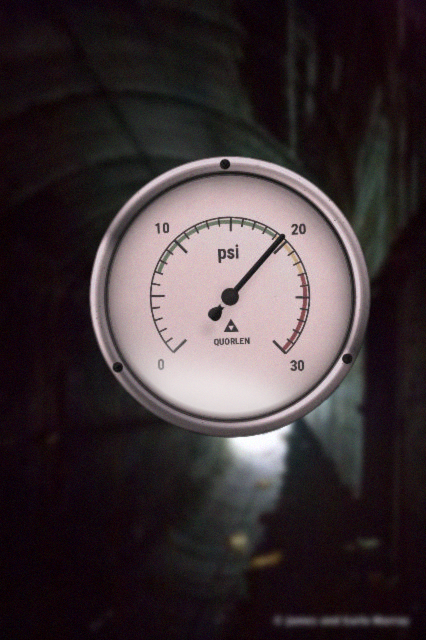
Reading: {"value": 19.5, "unit": "psi"}
